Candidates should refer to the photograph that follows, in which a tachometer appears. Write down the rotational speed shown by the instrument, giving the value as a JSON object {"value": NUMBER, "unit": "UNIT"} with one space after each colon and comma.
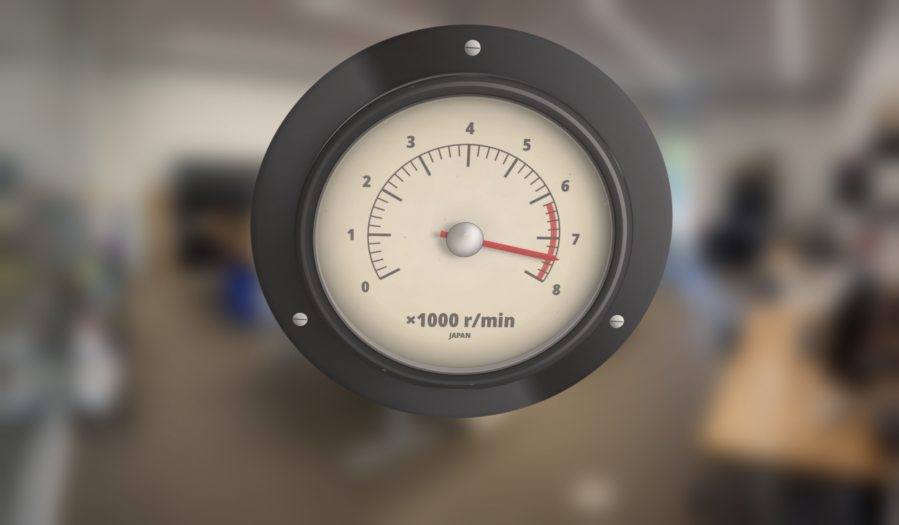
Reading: {"value": 7400, "unit": "rpm"}
